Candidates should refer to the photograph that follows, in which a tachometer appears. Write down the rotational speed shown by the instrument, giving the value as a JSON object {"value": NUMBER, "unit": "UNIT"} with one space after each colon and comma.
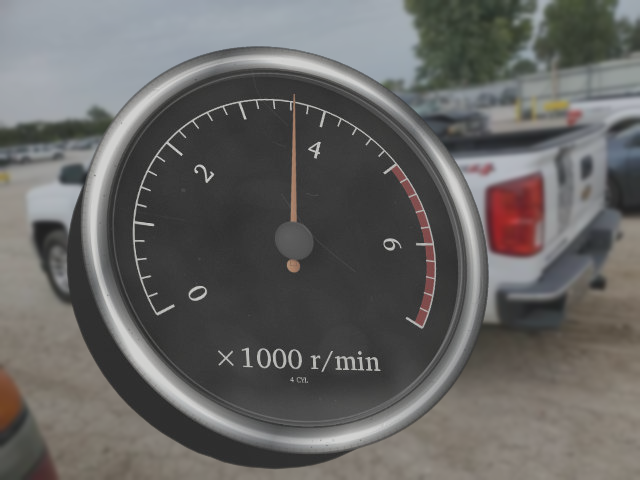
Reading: {"value": 3600, "unit": "rpm"}
